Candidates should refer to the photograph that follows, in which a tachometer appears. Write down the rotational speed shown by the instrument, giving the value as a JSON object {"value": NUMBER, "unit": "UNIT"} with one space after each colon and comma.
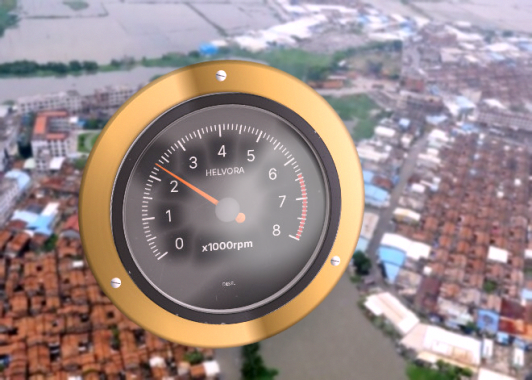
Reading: {"value": 2300, "unit": "rpm"}
